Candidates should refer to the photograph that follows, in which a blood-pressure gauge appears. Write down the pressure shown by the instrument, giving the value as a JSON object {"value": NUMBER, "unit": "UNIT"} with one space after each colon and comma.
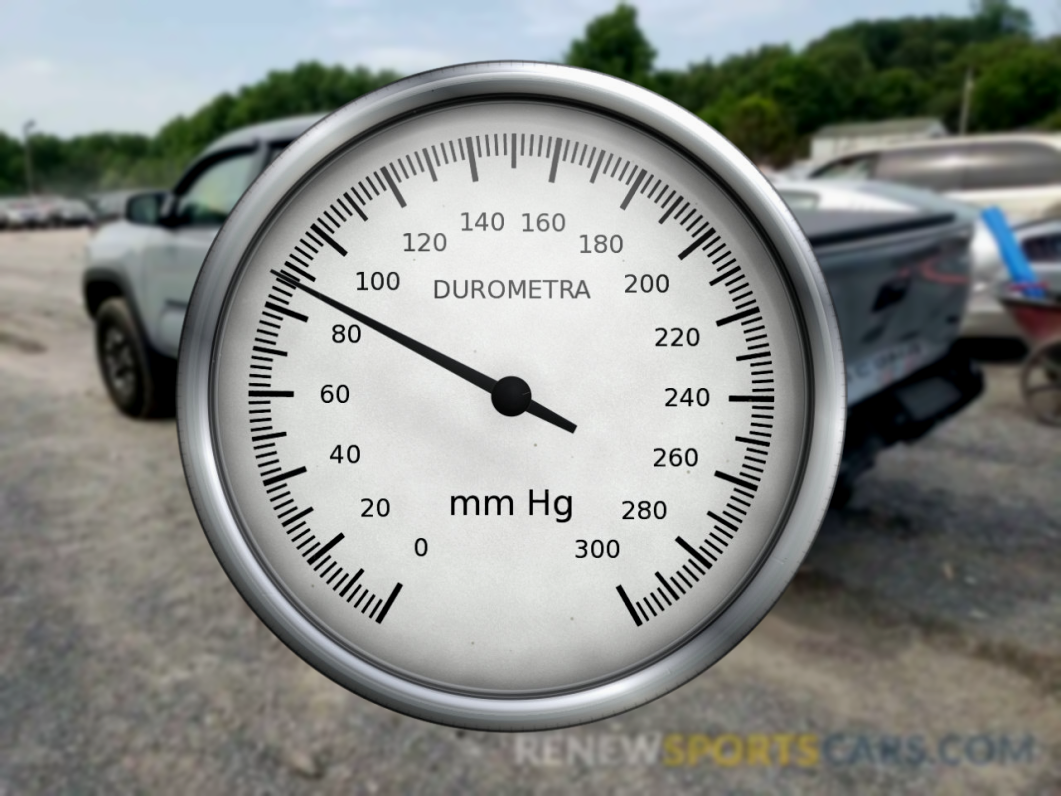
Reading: {"value": 87, "unit": "mmHg"}
